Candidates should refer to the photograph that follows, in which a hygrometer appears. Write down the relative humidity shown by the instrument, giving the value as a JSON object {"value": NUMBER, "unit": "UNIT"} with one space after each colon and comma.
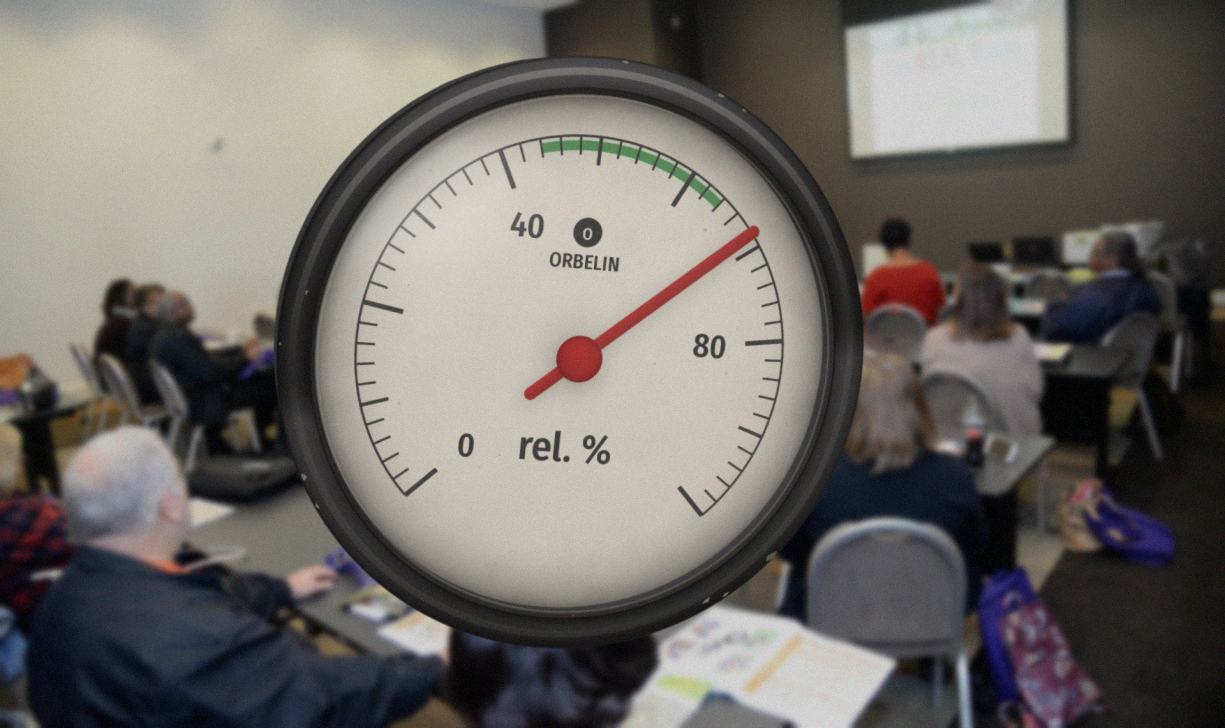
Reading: {"value": 68, "unit": "%"}
